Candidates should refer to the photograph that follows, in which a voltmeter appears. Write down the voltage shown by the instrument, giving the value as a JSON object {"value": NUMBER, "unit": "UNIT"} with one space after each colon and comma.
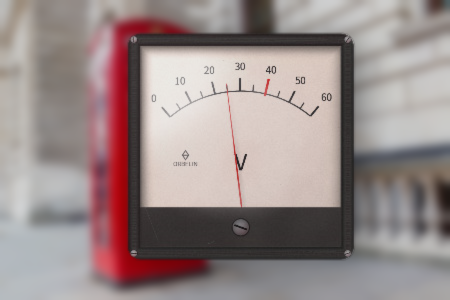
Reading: {"value": 25, "unit": "V"}
